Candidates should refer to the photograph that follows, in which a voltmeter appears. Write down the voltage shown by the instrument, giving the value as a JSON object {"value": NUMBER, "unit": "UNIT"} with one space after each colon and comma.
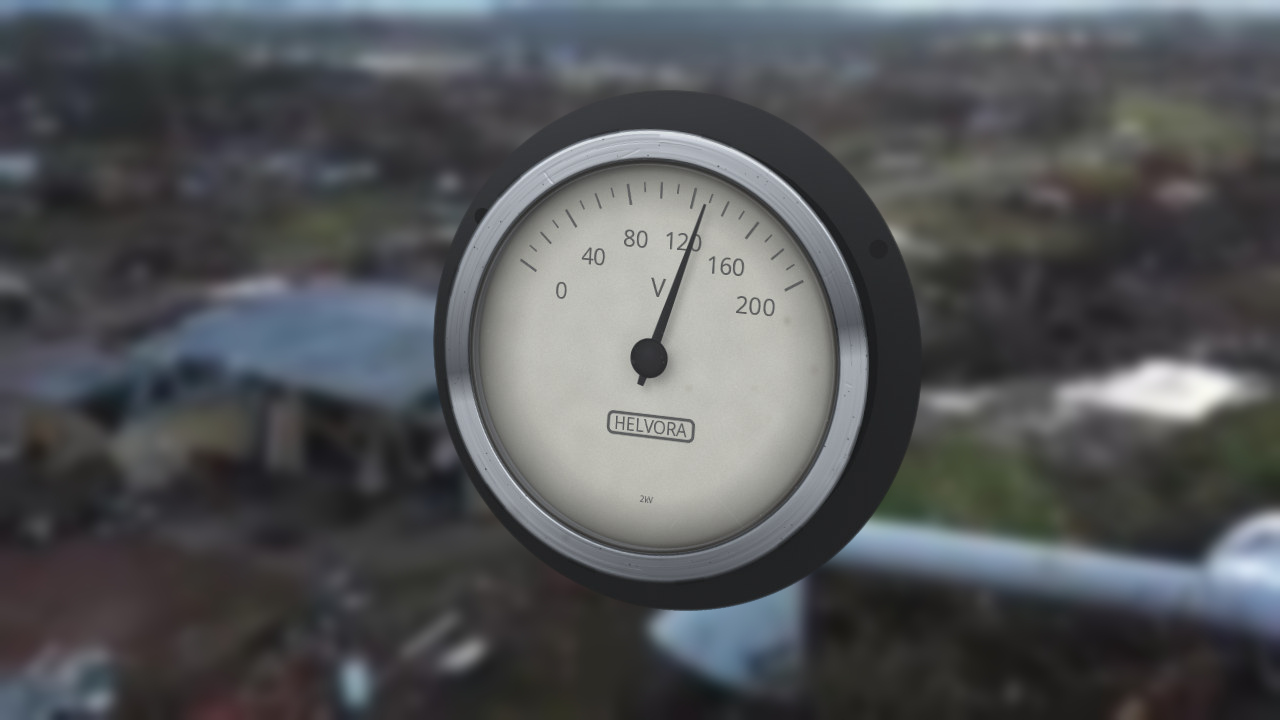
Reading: {"value": 130, "unit": "V"}
